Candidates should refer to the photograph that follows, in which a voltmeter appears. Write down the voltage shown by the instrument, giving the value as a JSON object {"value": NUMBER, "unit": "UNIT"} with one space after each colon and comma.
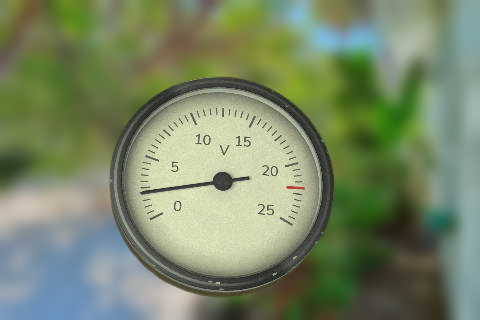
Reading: {"value": 2, "unit": "V"}
